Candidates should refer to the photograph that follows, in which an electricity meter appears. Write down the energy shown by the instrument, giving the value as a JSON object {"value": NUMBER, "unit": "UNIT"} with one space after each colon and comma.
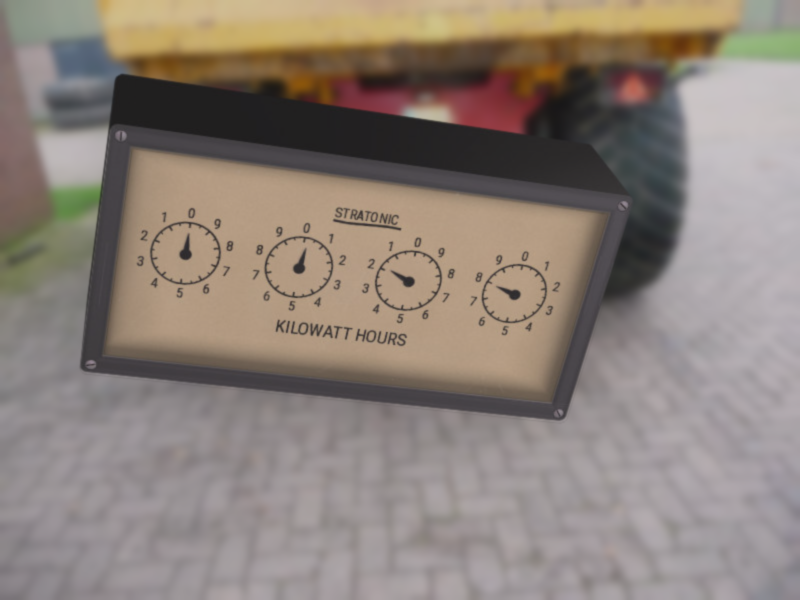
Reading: {"value": 18, "unit": "kWh"}
